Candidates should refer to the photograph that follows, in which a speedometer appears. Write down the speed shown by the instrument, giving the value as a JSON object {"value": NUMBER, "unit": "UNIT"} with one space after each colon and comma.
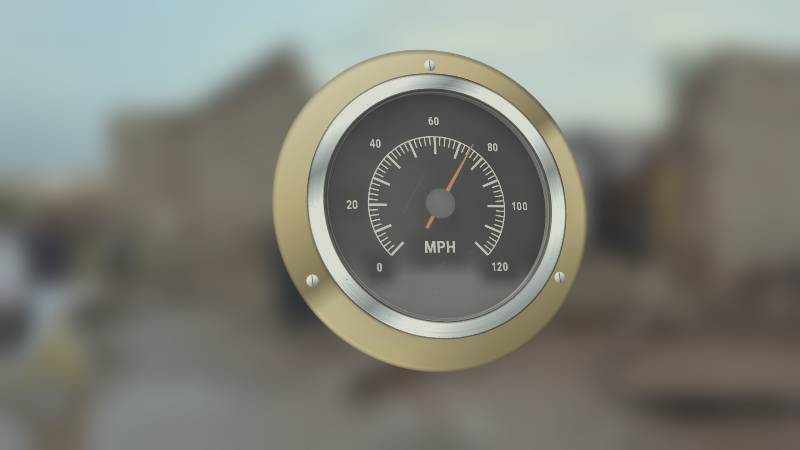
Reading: {"value": 74, "unit": "mph"}
